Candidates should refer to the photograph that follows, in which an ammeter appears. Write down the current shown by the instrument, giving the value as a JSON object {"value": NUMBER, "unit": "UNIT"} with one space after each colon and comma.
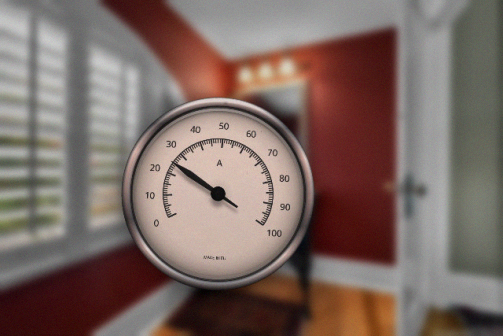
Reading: {"value": 25, "unit": "A"}
